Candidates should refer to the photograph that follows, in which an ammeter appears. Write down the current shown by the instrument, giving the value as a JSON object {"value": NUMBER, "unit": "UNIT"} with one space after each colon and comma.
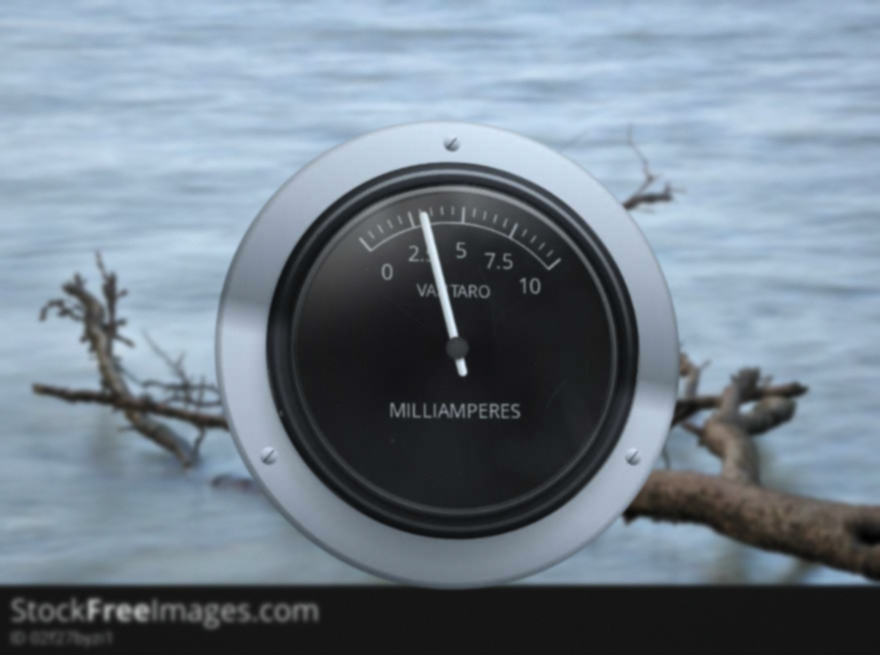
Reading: {"value": 3, "unit": "mA"}
